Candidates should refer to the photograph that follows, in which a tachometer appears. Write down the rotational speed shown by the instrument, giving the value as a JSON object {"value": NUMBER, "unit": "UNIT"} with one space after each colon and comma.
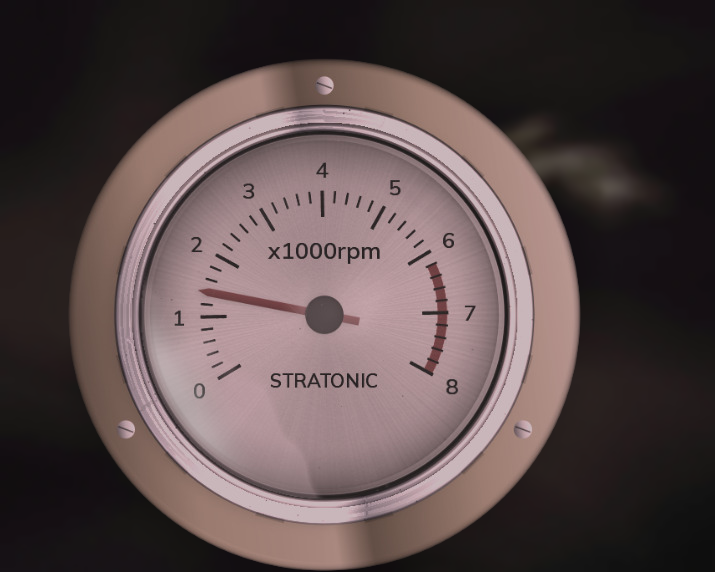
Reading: {"value": 1400, "unit": "rpm"}
